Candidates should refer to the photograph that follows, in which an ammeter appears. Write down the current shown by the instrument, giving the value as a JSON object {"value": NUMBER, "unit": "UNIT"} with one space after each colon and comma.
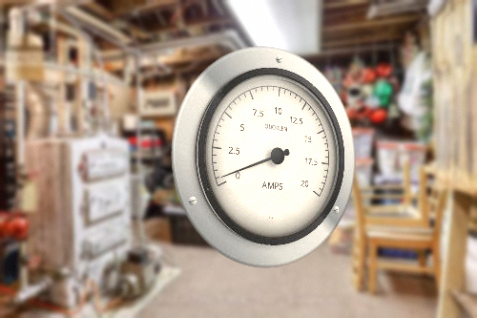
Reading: {"value": 0.5, "unit": "A"}
